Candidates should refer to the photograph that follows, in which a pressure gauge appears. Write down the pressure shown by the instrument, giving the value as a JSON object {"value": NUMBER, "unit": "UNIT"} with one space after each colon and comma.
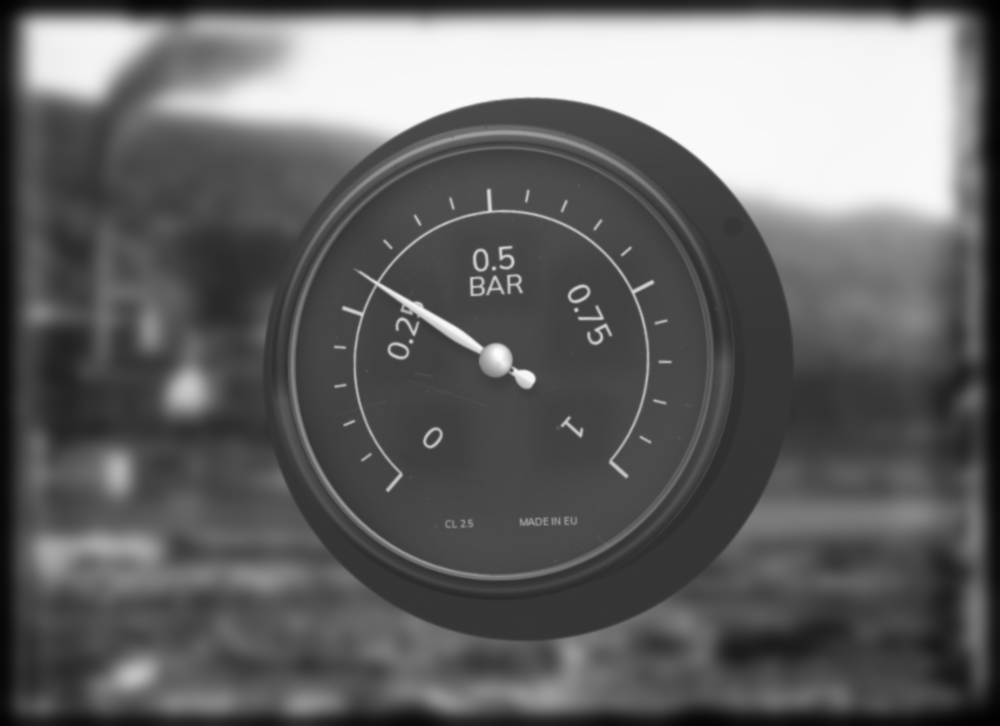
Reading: {"value": 0.3, "unit": "bar"}
